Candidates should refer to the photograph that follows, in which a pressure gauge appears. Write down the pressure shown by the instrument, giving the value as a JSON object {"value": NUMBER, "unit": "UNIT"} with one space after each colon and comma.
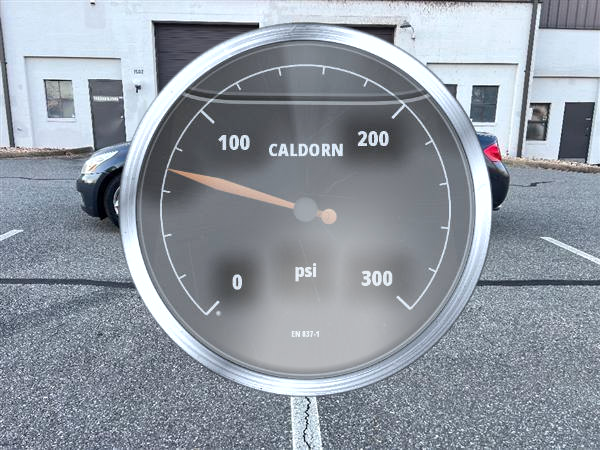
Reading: {"value": 70, "unit": "psi"}
